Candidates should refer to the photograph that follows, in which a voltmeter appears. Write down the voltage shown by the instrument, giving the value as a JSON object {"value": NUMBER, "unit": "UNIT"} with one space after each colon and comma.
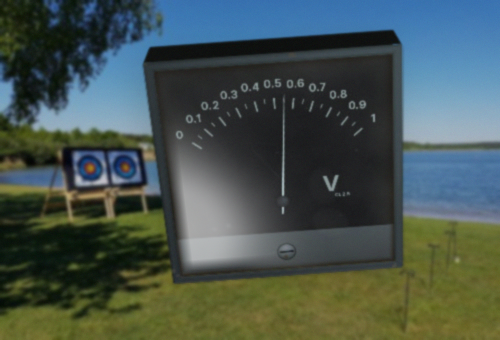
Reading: {"value": 0.55, "unit": "V"}
